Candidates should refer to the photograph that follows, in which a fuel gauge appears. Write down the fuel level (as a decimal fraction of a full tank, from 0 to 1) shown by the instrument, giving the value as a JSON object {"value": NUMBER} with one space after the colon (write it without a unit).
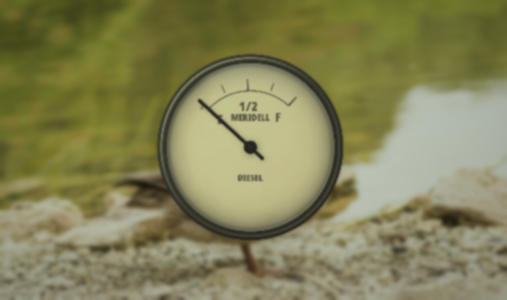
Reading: {"value": 0}
